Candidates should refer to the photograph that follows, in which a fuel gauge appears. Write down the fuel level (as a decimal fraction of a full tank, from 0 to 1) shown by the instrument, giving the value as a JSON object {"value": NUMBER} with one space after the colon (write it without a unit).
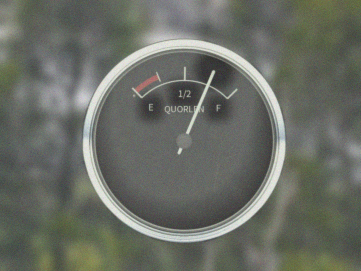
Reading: {"value": 0.75}
